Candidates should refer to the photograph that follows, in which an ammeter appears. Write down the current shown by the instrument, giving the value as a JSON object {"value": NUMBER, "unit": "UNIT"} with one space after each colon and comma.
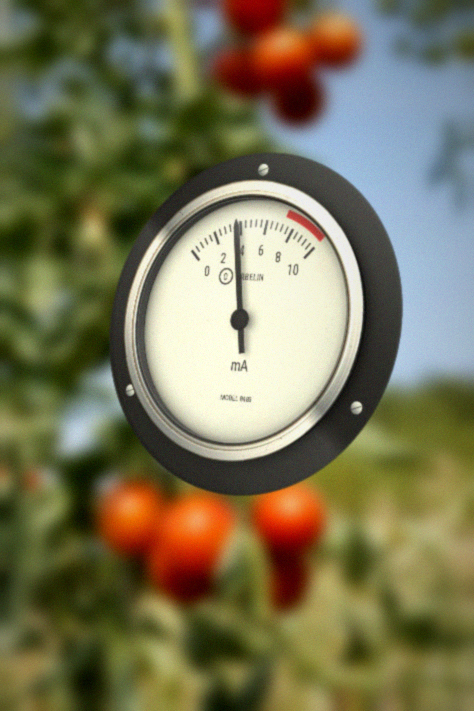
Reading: {"value": 4, "unit": "mA"}
